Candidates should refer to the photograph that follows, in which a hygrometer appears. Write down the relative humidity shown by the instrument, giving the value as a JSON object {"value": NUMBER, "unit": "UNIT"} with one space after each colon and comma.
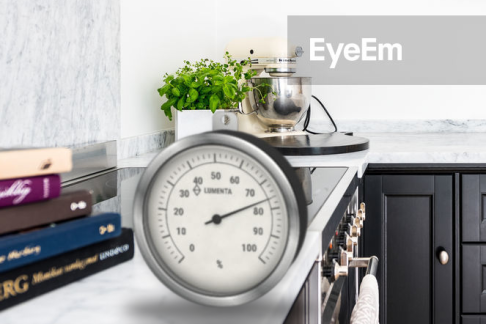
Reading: {"value": 76, "unit": "%"}
